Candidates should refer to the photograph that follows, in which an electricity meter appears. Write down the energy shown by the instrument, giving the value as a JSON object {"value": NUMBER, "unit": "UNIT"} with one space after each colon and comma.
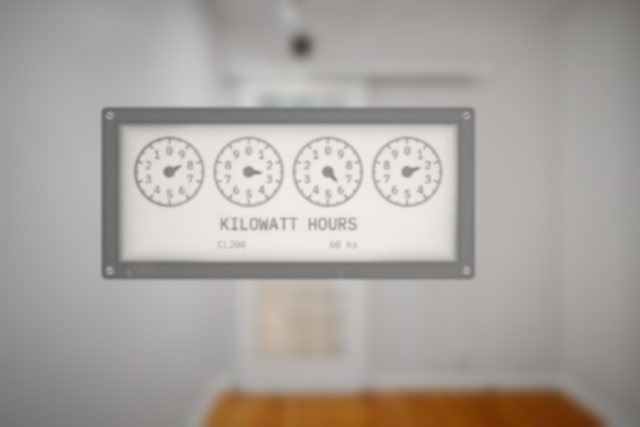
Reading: {"value": 8262, "unit": "kWh"}
